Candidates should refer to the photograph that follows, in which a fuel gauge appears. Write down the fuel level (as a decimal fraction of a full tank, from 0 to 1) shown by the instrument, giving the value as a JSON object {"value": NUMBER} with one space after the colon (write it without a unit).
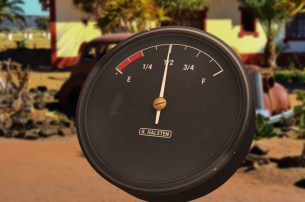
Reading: {"value": 0.5}
